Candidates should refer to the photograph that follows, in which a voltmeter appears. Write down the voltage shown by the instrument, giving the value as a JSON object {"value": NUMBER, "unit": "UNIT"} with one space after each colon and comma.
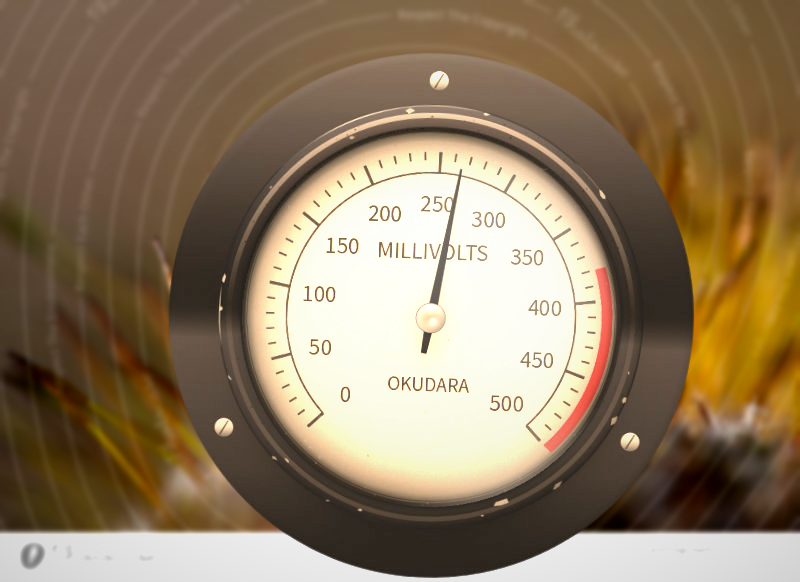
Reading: {"value": 265, "unit": "mV"}
